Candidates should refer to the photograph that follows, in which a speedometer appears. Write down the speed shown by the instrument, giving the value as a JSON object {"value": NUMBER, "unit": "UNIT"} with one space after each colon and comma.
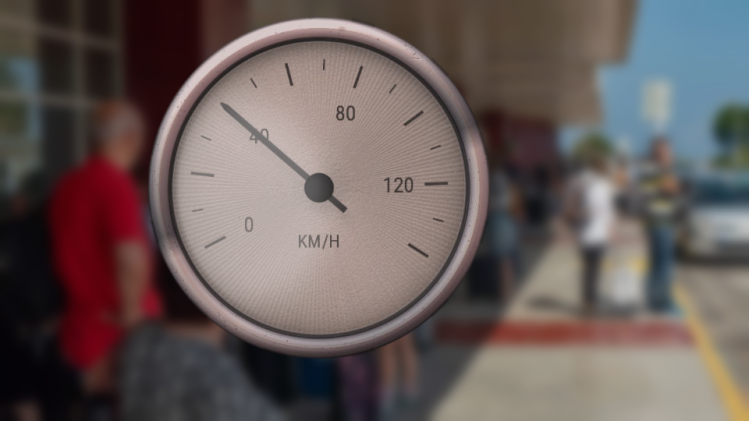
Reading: {"value": 40, "unit": "km/h"}
